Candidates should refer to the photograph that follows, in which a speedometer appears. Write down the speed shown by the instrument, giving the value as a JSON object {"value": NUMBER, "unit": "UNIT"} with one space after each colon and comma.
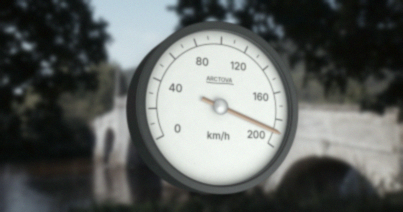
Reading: {"value": 190, "unit": "km/h"}
